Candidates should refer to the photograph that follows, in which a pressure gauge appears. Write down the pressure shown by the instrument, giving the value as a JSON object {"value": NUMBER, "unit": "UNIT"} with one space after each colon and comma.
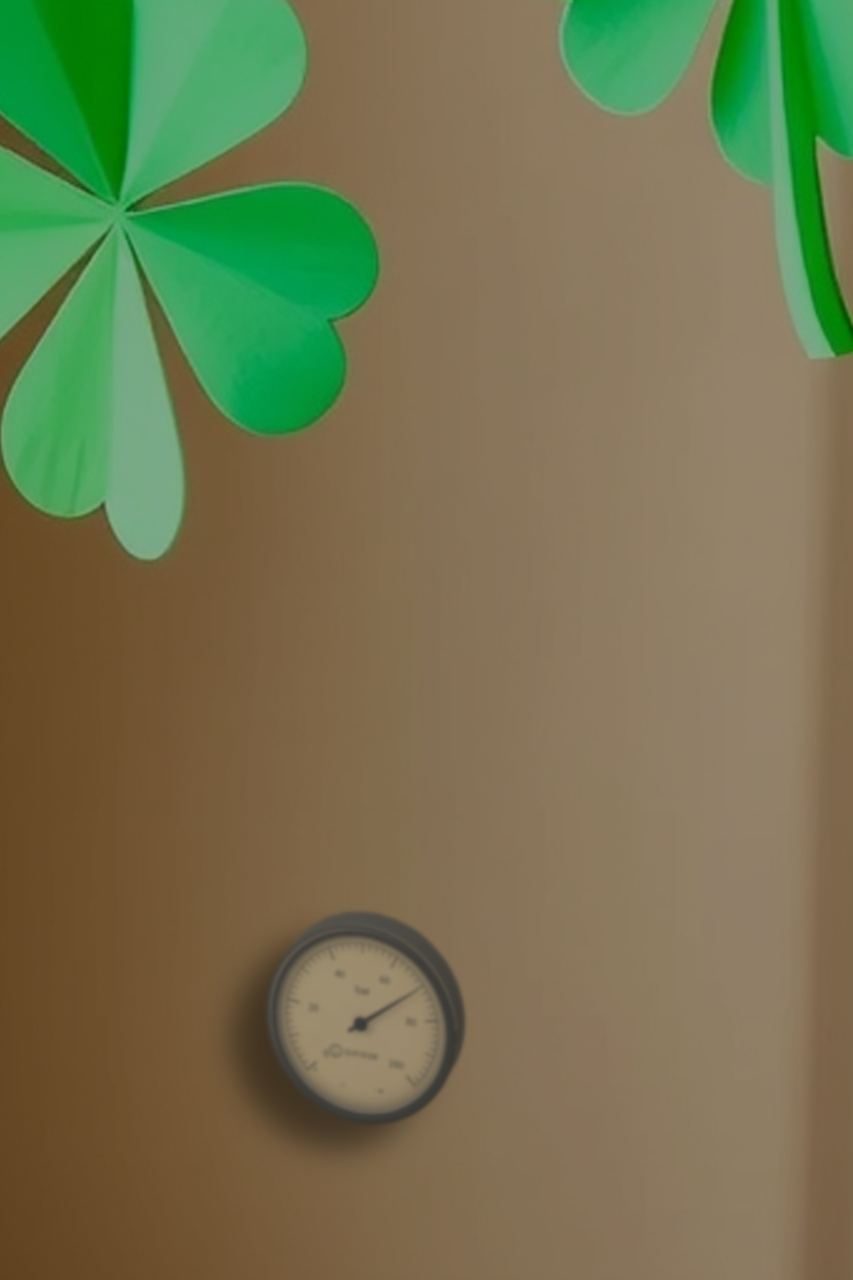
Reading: {"value": 70, "unit": "bar"}
